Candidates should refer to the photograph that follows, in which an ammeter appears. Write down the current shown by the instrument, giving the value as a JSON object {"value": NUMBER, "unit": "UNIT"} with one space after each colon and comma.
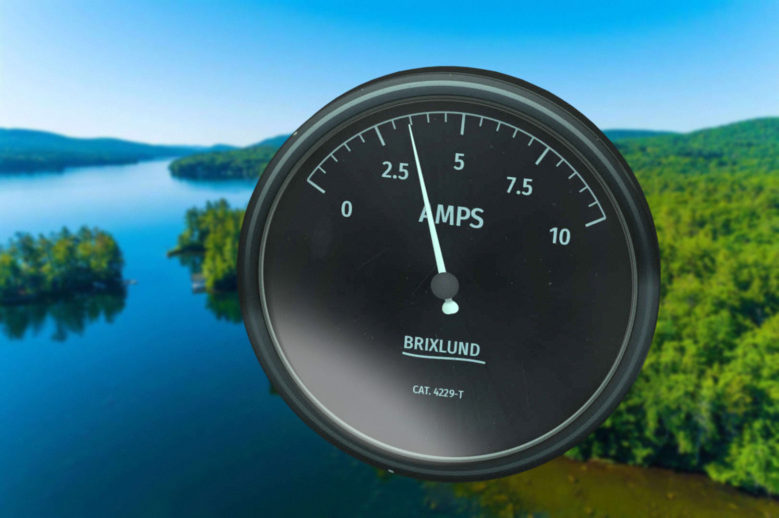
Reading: {"value": 3.5, "unit": "A"}
